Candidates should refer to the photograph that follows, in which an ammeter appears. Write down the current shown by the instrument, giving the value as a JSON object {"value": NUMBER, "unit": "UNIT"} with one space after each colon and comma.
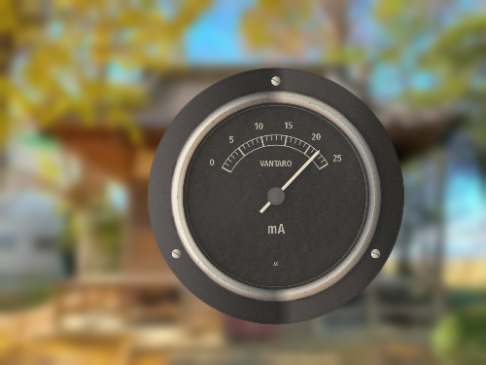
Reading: {"value": 22, "unit": "mA"}
